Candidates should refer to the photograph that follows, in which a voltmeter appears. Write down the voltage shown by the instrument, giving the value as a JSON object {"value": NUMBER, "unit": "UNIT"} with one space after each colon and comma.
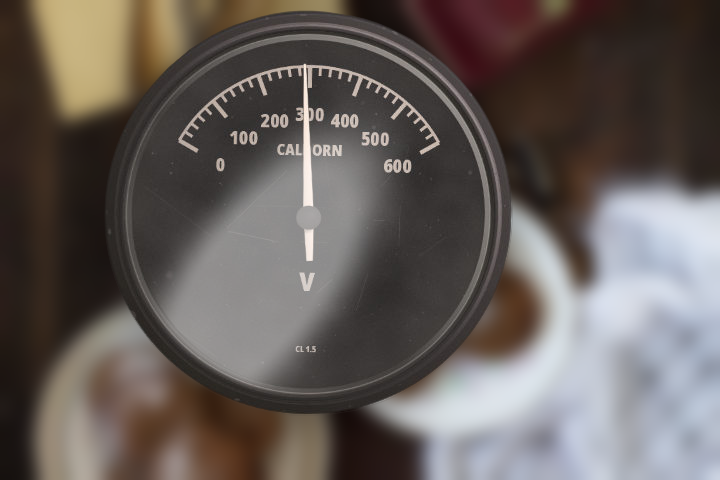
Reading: {"value": 290, "unit": "V"}
